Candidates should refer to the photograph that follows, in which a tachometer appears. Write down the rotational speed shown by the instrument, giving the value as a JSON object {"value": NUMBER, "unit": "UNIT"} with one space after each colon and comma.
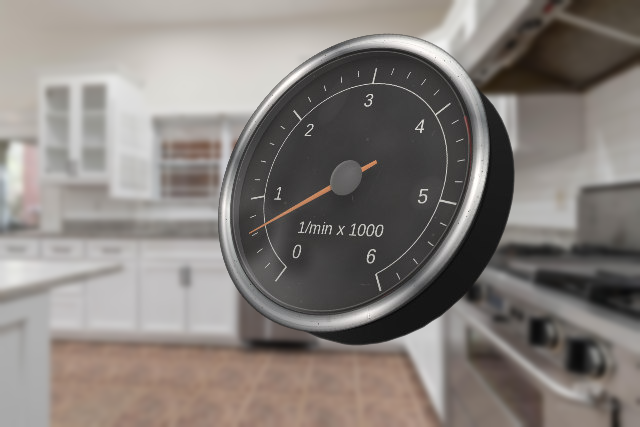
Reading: {"value": 600, "unit": "rpm"}
